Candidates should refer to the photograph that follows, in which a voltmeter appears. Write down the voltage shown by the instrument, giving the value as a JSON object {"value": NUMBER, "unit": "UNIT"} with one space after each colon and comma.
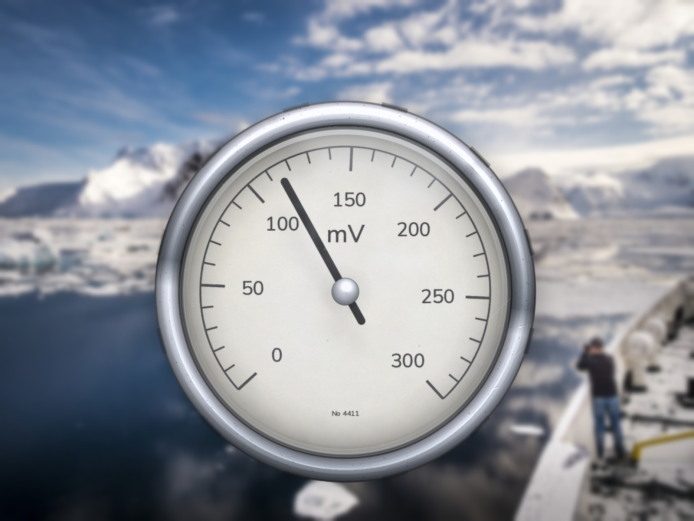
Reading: {"value": 115, "unit": "mV"}
